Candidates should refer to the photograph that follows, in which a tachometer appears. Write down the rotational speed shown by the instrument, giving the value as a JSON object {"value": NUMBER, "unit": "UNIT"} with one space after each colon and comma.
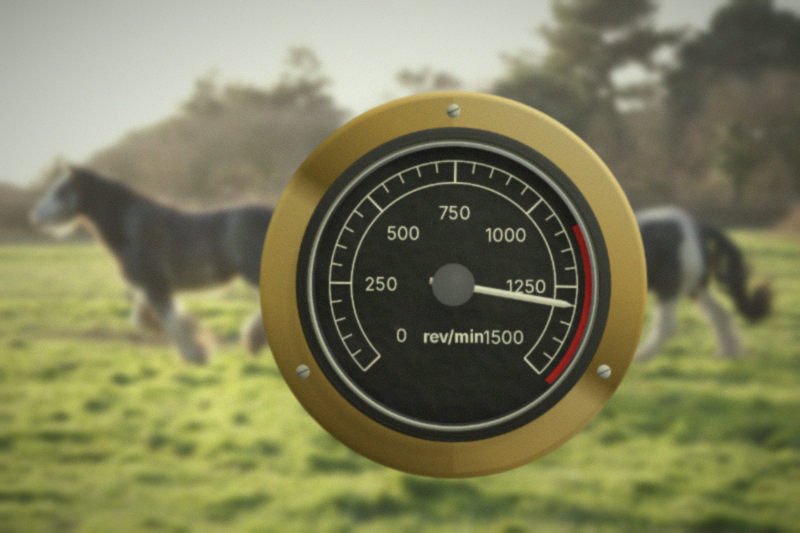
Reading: {"value": 1300, "unit": "rpm"}
